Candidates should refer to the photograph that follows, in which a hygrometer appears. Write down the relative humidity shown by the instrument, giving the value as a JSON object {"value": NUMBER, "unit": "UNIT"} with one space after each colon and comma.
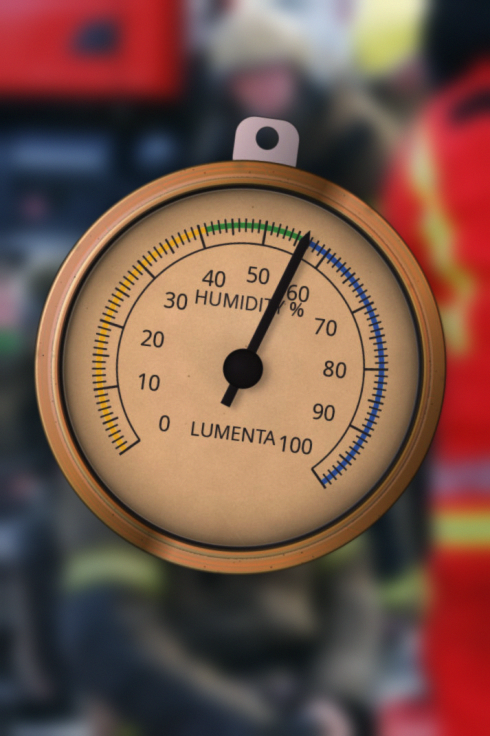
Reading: {"value": 56, "unit": "%"}
